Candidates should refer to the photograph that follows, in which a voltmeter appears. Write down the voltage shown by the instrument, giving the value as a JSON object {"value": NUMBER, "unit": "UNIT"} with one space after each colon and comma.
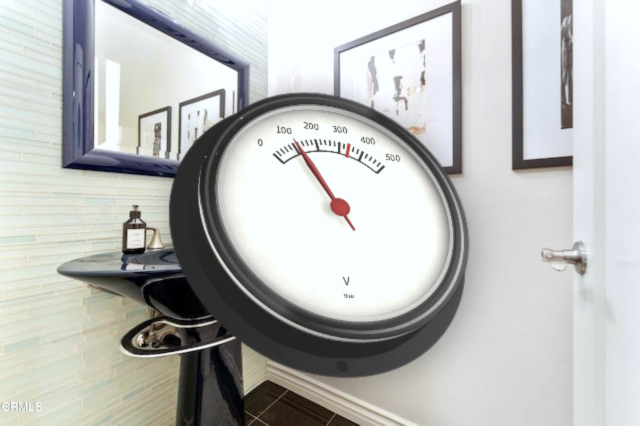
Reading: {"value": 100, "unit": "V"}
